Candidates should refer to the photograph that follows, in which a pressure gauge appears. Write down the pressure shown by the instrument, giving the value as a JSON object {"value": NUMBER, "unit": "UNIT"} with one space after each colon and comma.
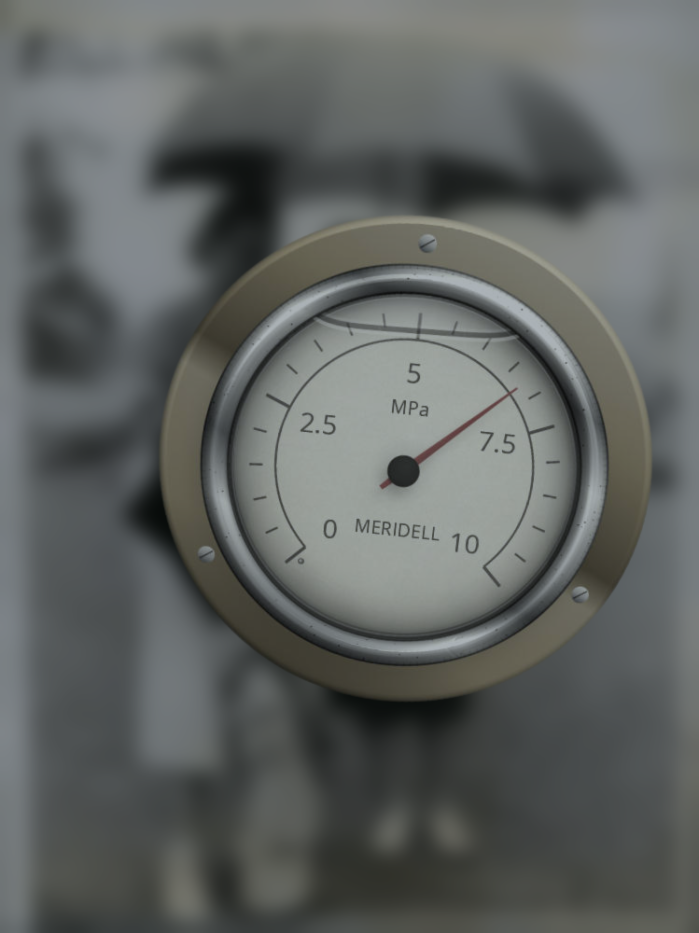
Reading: {"value": 6.75, "unit": "MPa"}
